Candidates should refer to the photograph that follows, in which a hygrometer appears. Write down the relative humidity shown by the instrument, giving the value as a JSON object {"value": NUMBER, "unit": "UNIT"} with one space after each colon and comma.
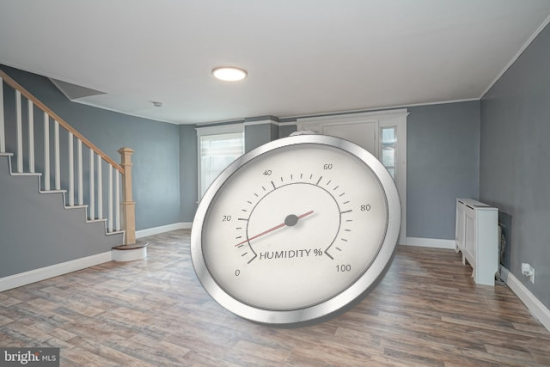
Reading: {"value": 8, "unit": "%"}
